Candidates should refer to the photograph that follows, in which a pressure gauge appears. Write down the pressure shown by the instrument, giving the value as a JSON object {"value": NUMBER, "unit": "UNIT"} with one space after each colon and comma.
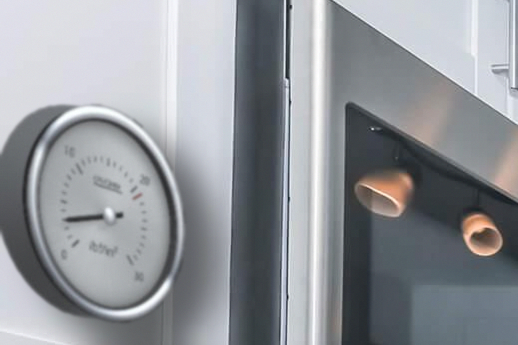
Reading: {"value": 3, "unit": "psi"}
